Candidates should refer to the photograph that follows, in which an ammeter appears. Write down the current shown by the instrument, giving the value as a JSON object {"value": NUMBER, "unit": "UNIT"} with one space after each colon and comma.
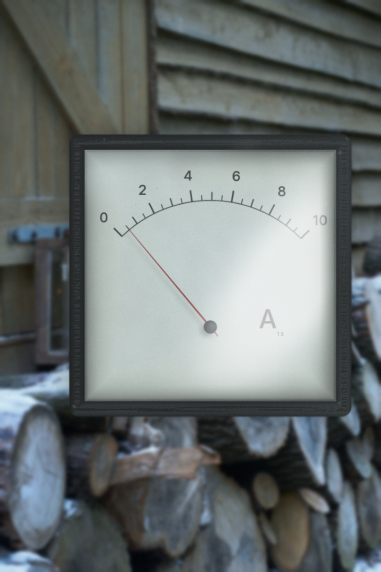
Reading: {"value": 0.5, "unit": "A"}
